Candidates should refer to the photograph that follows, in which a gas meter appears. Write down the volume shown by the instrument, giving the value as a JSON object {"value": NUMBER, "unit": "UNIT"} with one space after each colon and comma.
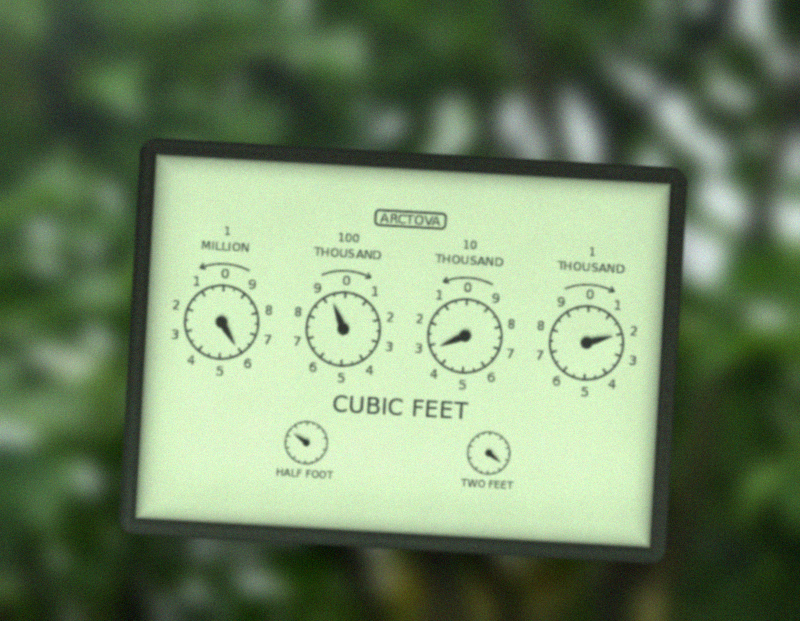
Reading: {"value": 593200, "unit": "ft³"}
